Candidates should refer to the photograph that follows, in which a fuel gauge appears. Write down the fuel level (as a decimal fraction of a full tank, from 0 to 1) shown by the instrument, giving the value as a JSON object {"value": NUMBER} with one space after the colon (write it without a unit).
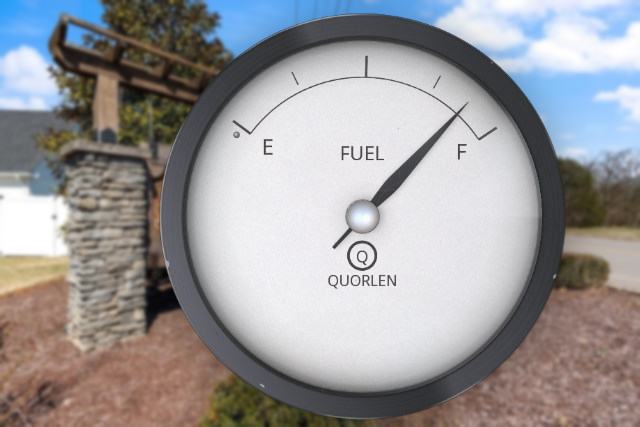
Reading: {"value": 0.875}
